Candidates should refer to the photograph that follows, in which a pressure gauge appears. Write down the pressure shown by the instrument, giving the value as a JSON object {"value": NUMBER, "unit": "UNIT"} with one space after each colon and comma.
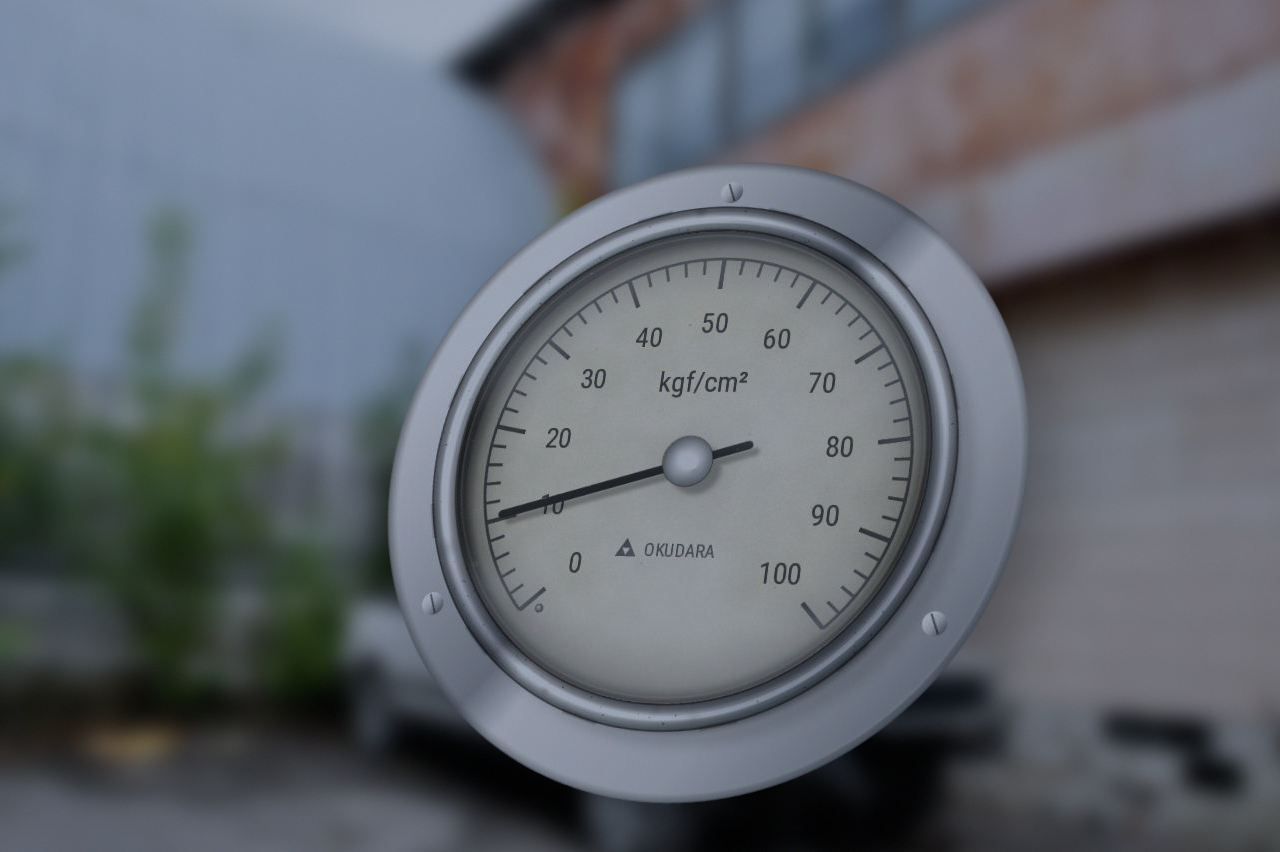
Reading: {"value": 10, "unit": "kg/cm²"}
